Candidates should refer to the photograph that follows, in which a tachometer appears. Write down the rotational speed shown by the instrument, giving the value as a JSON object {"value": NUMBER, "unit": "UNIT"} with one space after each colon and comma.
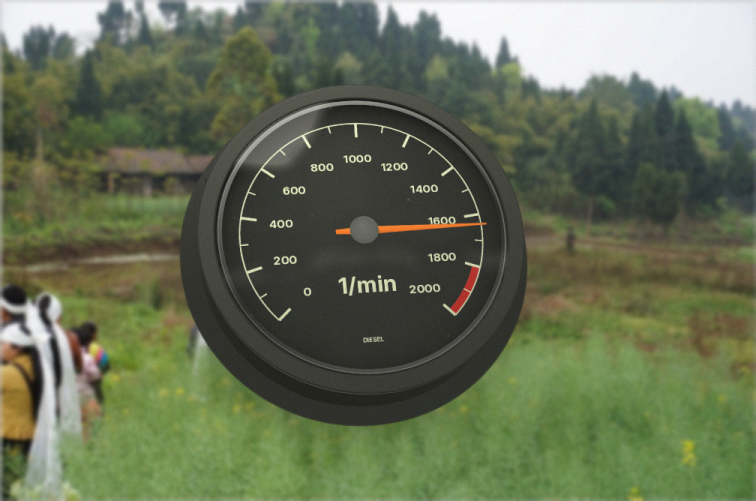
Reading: {"value": 1650, "unit": "rpm"}
